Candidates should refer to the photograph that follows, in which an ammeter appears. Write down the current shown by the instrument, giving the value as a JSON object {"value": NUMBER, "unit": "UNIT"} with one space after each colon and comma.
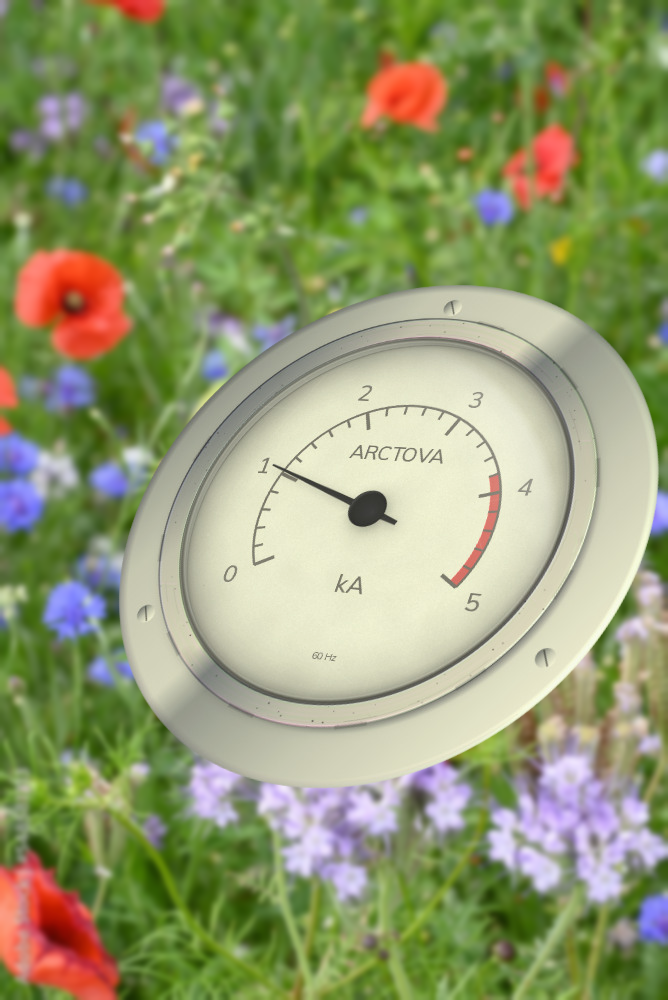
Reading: {"value": 1, "unit": "kA"}
